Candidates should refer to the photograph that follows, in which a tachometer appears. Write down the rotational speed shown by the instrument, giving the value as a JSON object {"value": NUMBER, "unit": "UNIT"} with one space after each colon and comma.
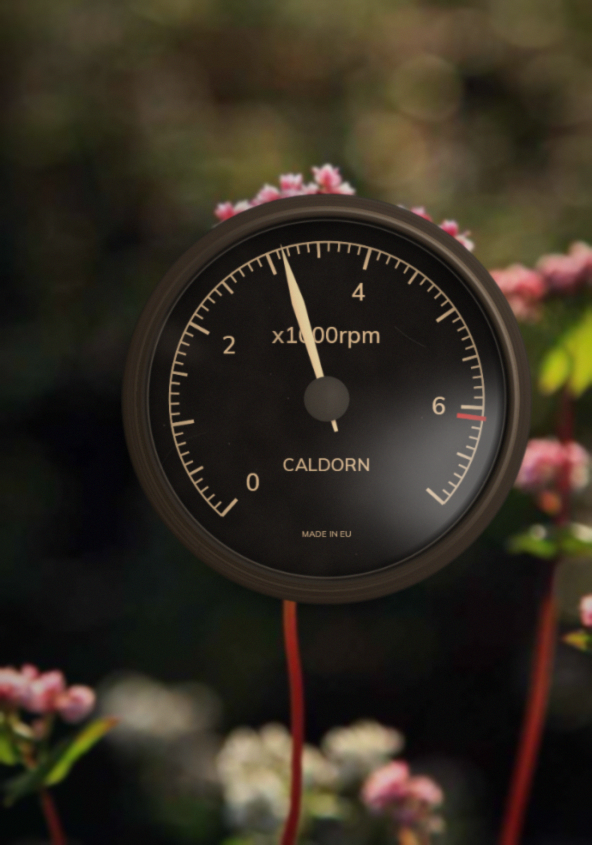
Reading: {"value": 3150, "unit": "rpm"}
